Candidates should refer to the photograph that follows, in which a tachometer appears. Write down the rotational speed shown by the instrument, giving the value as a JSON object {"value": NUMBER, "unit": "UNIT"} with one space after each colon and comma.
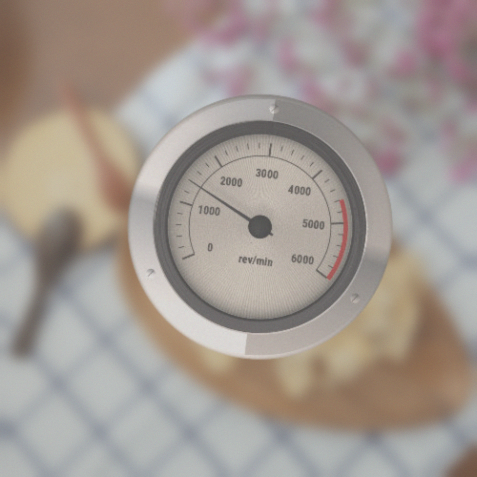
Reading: {"value": 1400, "unit": "rpm"}
